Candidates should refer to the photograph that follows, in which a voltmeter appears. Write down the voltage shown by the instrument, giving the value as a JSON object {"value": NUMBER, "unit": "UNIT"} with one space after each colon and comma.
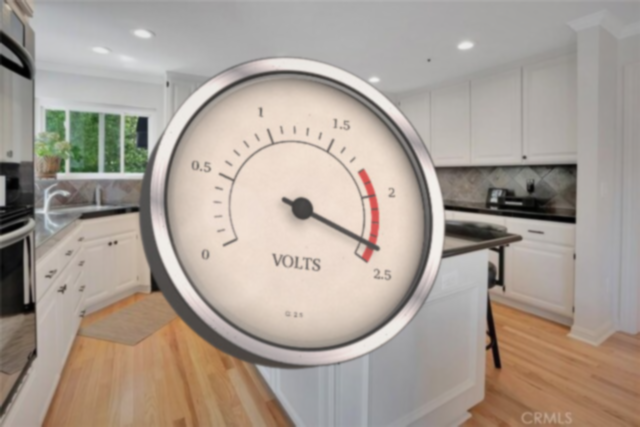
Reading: {"value": 2.4, "unit": "V"}
